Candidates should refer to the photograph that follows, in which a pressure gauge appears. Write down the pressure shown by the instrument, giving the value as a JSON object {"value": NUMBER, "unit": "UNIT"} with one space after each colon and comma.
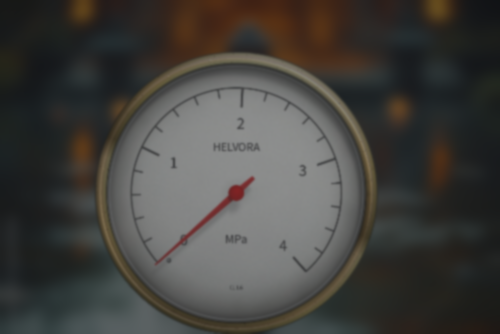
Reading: {"value": 0, "unit": "MPa"}
